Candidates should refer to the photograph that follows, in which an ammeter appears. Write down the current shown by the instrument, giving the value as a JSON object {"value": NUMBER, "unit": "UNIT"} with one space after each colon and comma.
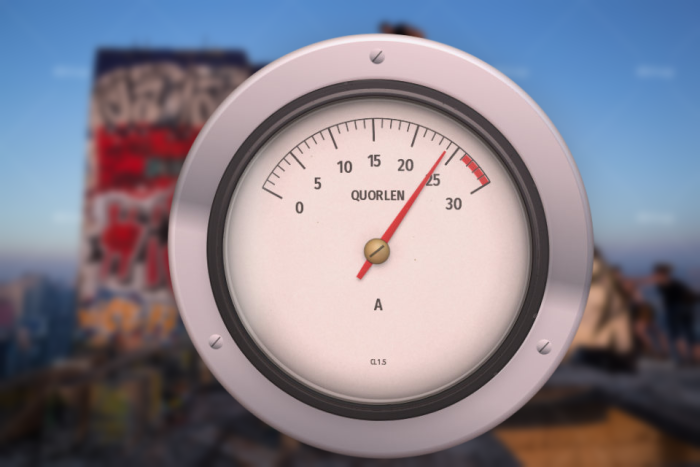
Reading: {"value": 24, "unit": "A"}
